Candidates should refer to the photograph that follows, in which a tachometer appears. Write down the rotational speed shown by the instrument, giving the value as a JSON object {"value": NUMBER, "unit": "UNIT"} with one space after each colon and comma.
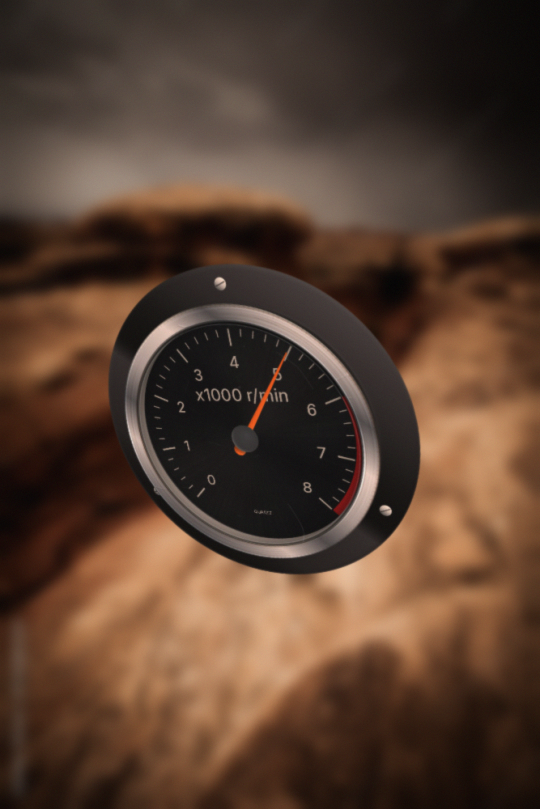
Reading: {"value": 5000, "unit": "rpm"}
